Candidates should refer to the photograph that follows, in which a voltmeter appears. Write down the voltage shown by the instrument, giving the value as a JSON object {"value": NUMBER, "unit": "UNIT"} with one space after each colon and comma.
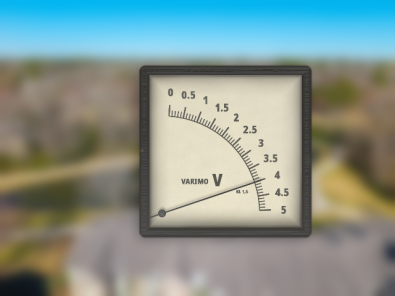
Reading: {"value": 4, "unit": "V"}
